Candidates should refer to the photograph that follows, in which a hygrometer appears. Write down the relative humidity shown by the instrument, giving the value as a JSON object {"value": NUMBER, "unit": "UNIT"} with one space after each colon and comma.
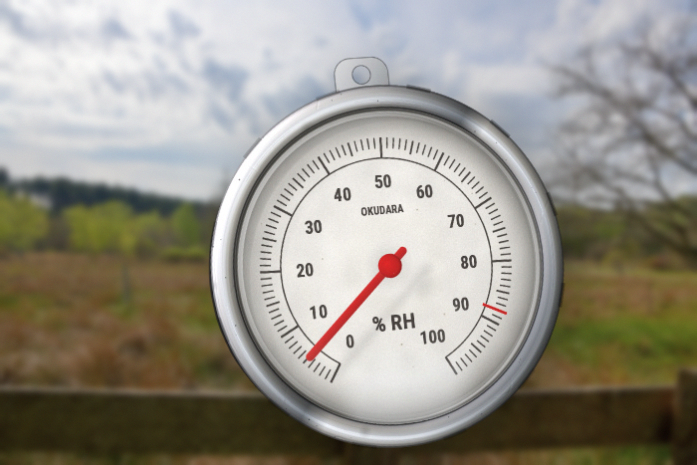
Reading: {"value": 5, "unit": "%"}
